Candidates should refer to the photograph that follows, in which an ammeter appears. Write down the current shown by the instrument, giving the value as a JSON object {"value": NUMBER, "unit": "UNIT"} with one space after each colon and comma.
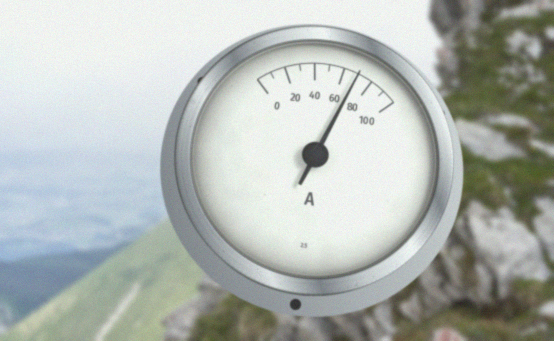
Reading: {"value": 70, "unit": "A"}
